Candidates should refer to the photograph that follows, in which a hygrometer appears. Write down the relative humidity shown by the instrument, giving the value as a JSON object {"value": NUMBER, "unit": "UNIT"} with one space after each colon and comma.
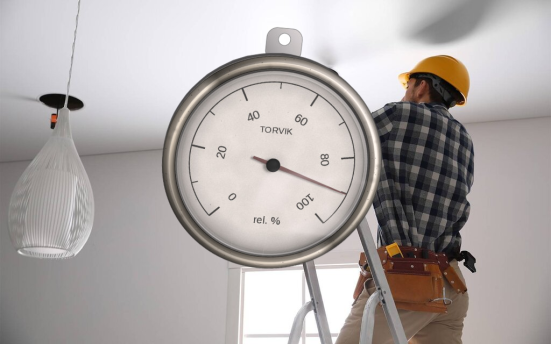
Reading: {"value": 90, "unit": "%"}
